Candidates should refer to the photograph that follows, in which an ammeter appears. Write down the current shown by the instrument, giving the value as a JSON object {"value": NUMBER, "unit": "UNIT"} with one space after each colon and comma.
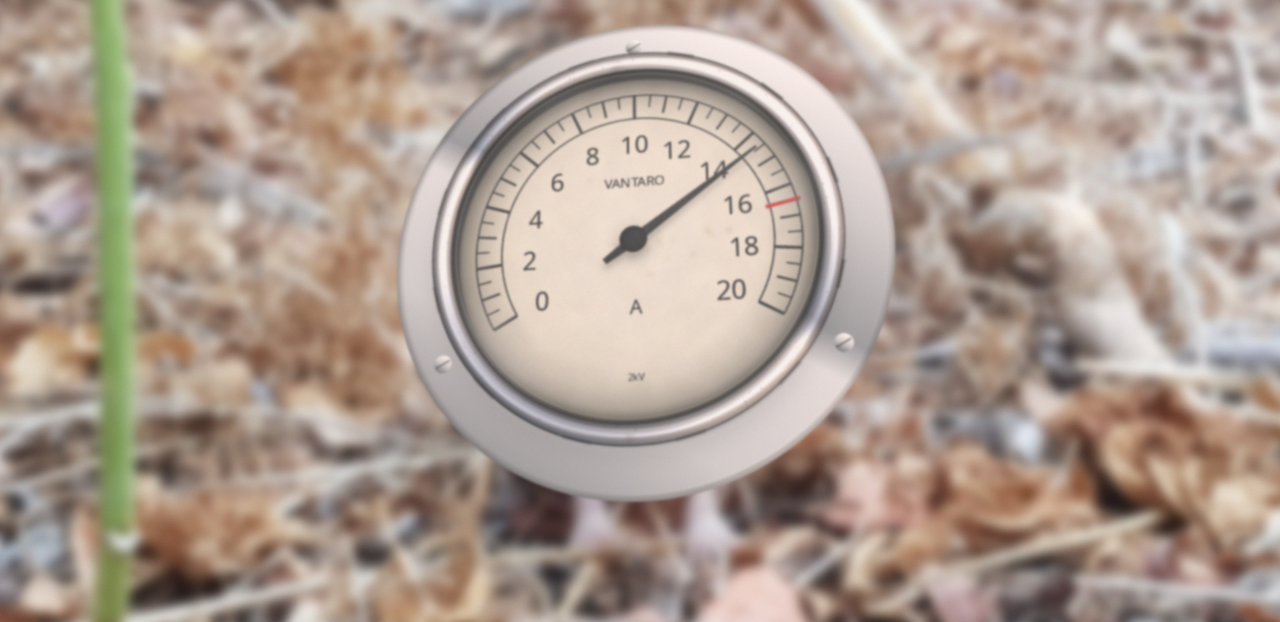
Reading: {"value": 14.5, "unit": "A"}
